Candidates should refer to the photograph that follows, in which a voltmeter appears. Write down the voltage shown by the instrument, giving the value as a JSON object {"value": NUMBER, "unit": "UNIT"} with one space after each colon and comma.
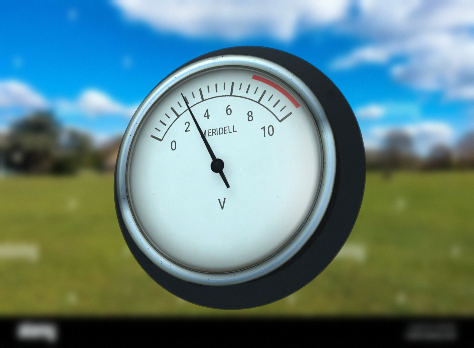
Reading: {"value": 3, "unit": "V"}
